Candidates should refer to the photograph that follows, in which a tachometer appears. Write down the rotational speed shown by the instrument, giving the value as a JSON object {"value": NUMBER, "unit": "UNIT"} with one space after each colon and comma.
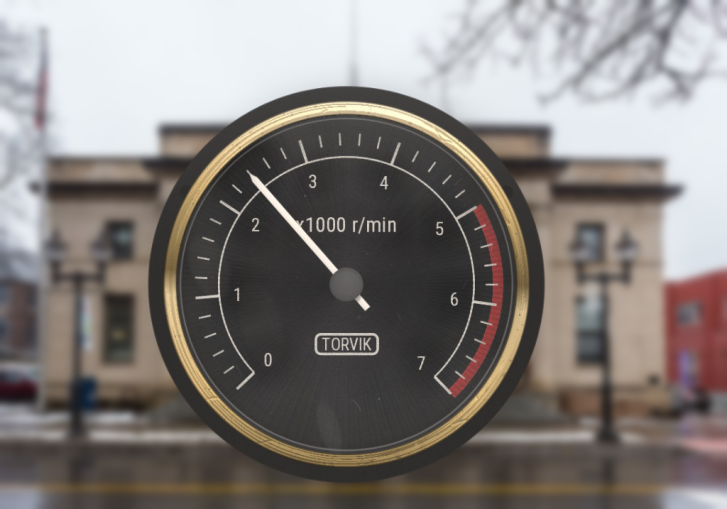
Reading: {"value": 2400, "unit": "rpm"}
